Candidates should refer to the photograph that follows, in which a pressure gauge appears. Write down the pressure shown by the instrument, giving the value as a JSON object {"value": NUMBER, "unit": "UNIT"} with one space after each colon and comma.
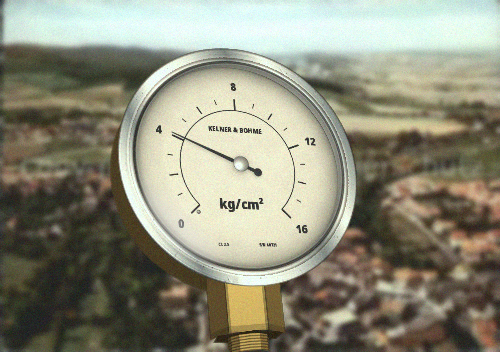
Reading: {"value": 4, "unit": "kg/cm²"}
